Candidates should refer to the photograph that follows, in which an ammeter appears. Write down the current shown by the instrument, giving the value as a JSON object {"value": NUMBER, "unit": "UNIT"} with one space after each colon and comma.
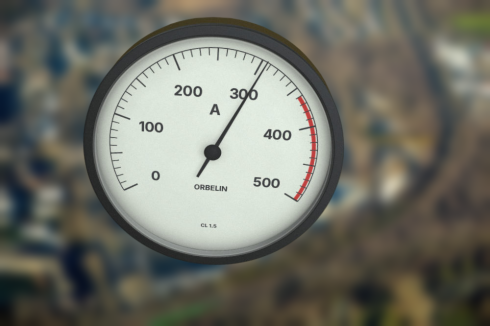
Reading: {"value": 305, "unit": "A"}
